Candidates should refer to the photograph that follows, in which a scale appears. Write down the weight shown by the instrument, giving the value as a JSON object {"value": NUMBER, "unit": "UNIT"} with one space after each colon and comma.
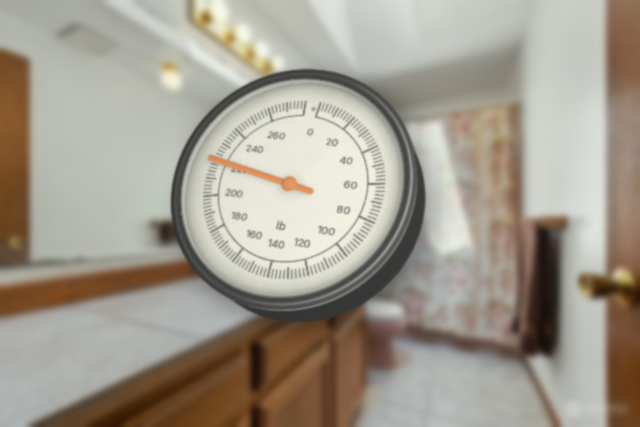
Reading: {"value": 220, "unit": "lb"}
